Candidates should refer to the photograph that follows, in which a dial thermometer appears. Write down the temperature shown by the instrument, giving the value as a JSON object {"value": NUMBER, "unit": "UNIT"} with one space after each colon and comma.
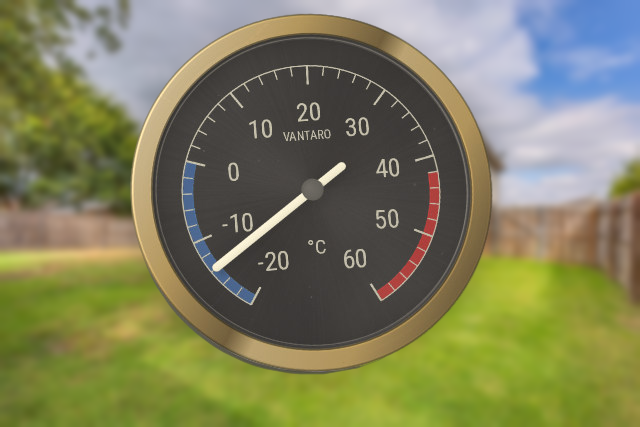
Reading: {"value": -14, "unit": "°C"}
